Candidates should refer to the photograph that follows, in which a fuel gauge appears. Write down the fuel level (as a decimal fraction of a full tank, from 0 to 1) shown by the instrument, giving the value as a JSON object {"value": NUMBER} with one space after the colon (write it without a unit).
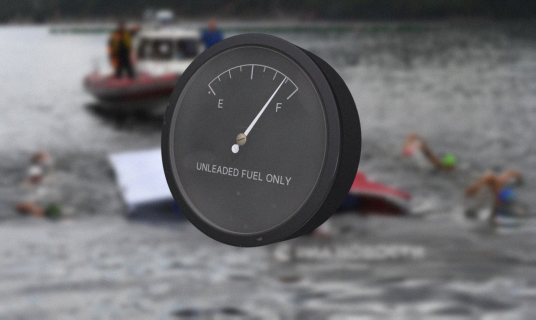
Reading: {"value": 0.875}
